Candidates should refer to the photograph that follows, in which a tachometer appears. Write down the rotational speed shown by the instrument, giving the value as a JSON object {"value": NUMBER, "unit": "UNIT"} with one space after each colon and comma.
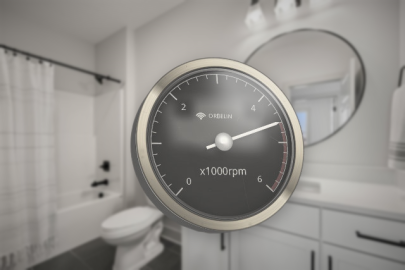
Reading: {"value": 4600, "unit": "rpm"}
